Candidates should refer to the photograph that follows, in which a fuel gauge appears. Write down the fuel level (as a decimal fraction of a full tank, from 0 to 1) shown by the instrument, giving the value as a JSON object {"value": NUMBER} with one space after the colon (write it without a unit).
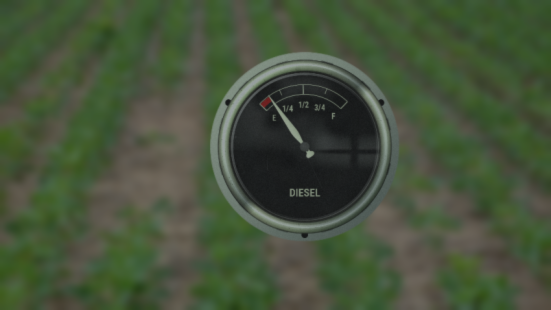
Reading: {"value": 0.125}
